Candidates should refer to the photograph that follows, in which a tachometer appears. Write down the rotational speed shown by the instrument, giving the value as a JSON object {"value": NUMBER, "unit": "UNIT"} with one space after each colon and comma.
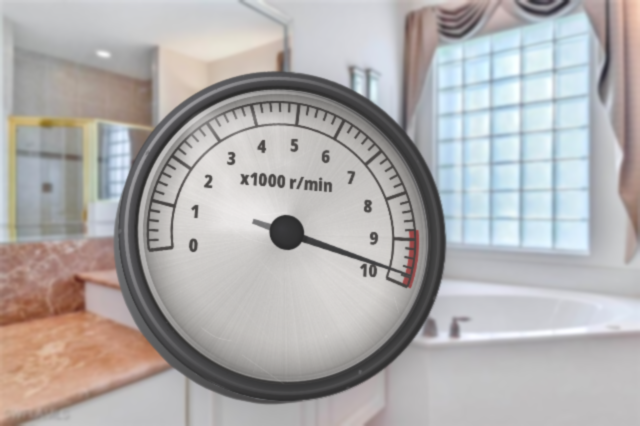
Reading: {"value": 9800, "unit": "rpm"}
